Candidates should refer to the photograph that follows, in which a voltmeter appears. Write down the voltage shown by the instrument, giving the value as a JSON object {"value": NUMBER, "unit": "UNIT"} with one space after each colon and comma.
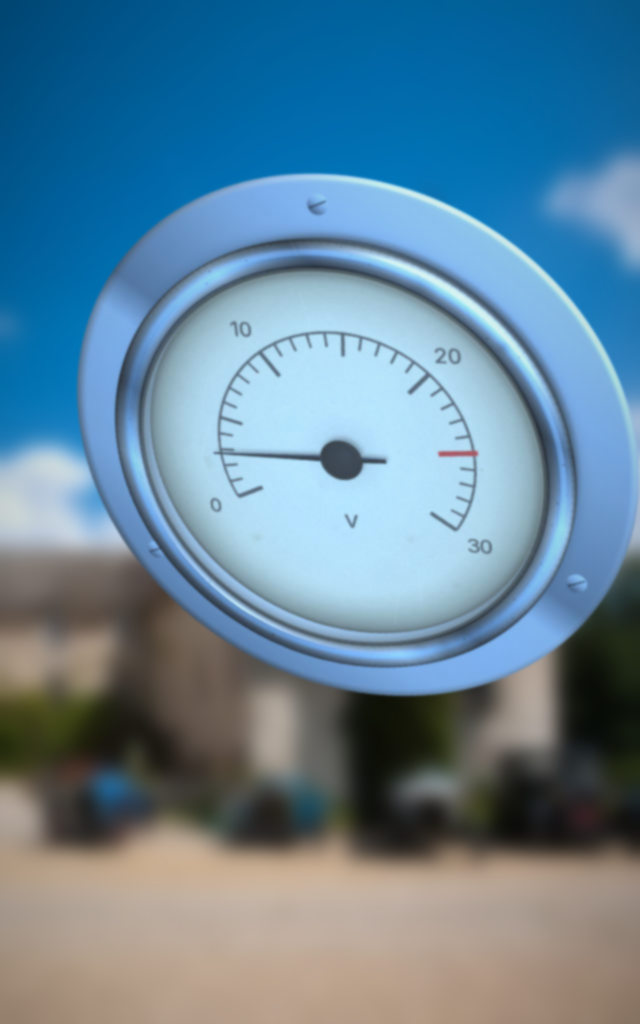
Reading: {"value": 3, "unit": "V"}
